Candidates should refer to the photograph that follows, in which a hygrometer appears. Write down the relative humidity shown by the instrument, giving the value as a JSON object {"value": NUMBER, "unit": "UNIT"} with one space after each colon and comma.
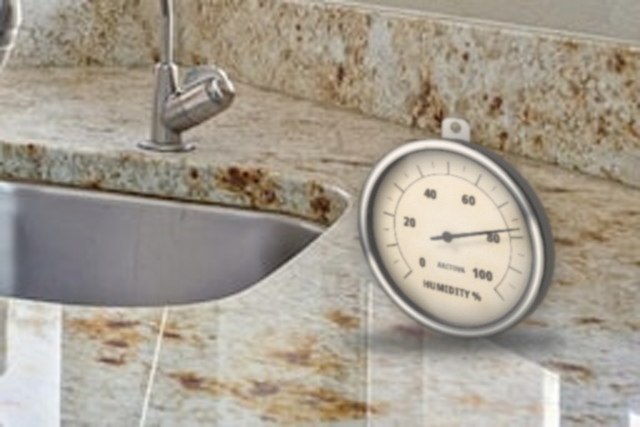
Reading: {"value": 77.5, "unit": "%"}
